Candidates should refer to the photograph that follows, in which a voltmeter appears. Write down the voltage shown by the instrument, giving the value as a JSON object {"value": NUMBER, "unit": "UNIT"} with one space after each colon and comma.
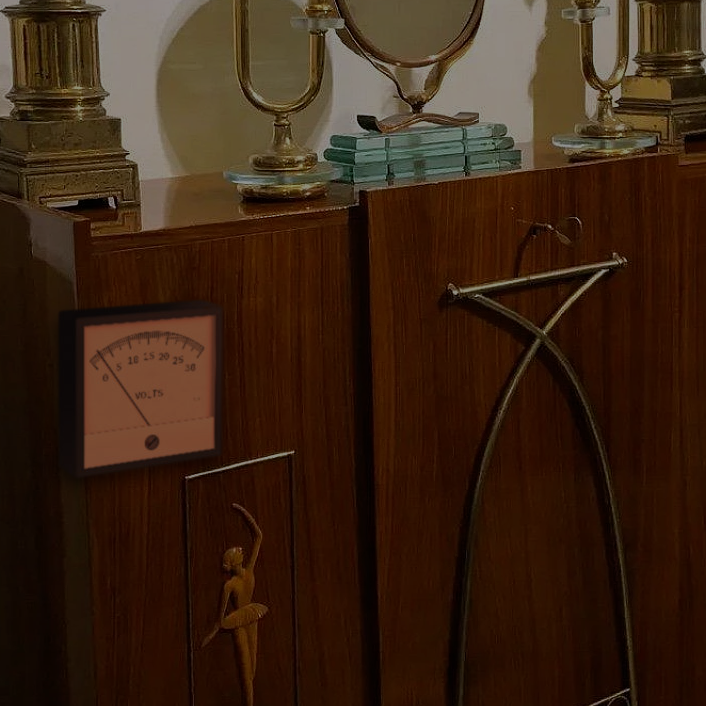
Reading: {"value": 2.5, "unit": "V"}
